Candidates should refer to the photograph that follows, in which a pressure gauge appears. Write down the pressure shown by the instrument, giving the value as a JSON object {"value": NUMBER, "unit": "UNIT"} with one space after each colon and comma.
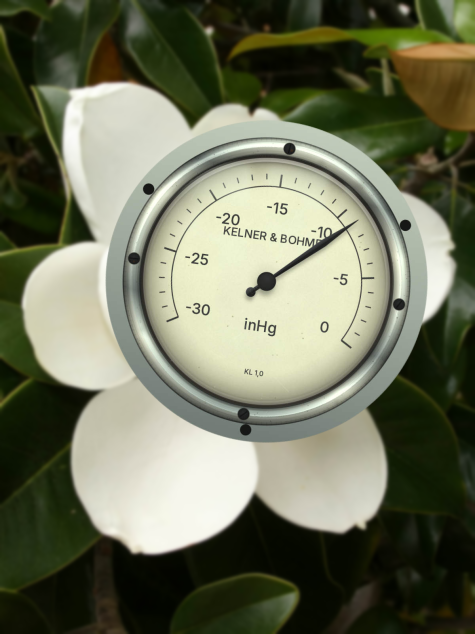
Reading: {"value": -9, "unit": "inHg"}
